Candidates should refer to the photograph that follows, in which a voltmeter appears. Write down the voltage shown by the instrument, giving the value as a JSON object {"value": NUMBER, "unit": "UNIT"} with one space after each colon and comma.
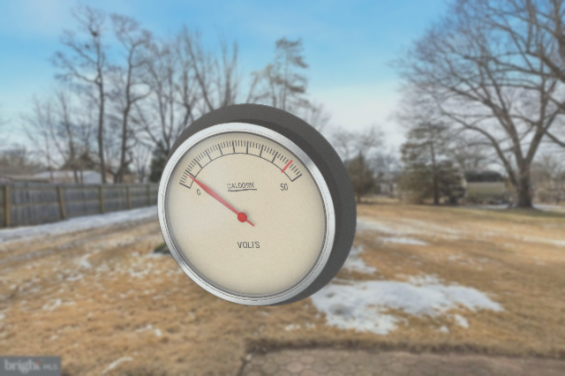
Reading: {"value": 5, "unit": "V"}
